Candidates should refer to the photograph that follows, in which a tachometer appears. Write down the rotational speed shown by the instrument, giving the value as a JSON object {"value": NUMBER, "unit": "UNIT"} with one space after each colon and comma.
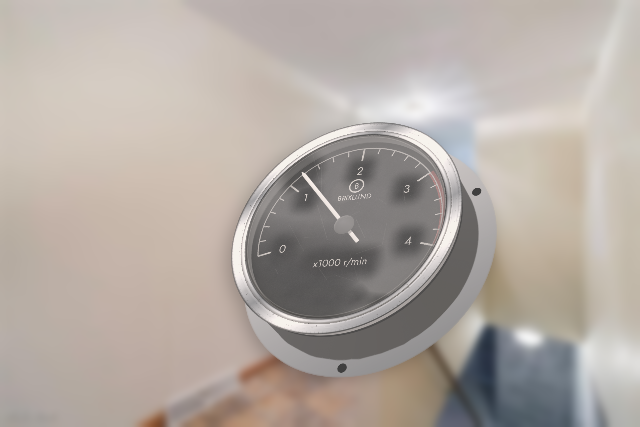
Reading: {"value": 1200, "unit": "rpm"}
